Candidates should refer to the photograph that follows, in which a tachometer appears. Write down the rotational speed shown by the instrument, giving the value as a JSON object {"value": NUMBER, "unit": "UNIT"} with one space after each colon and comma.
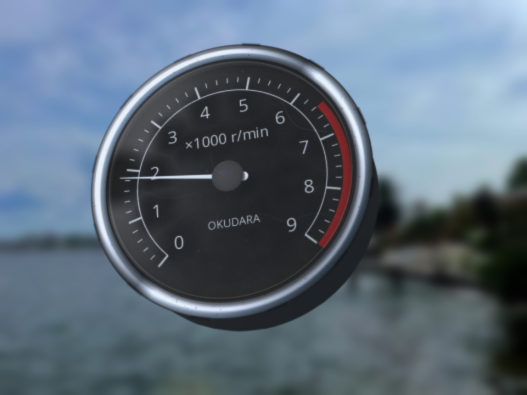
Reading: {"value": 1800, "unit": "rpm"}
